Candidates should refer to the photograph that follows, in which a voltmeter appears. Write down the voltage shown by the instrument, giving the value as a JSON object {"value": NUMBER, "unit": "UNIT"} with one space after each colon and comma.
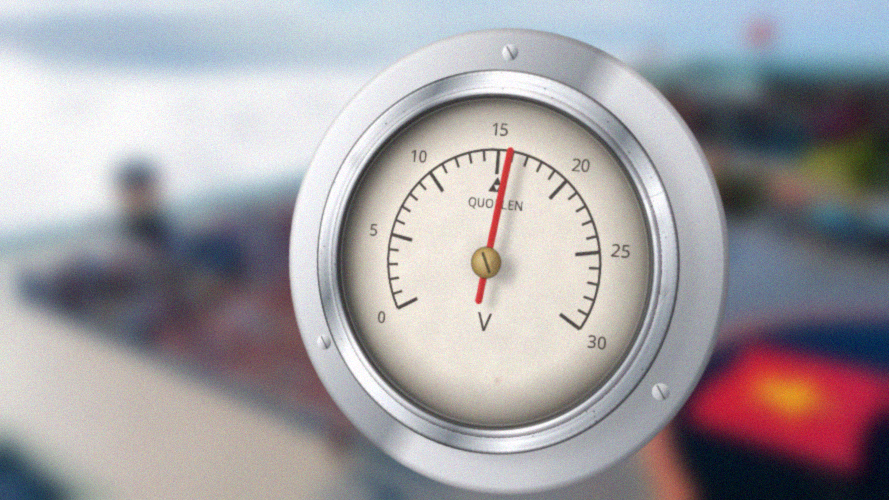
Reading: {"value": 16, "unit": "V"}
